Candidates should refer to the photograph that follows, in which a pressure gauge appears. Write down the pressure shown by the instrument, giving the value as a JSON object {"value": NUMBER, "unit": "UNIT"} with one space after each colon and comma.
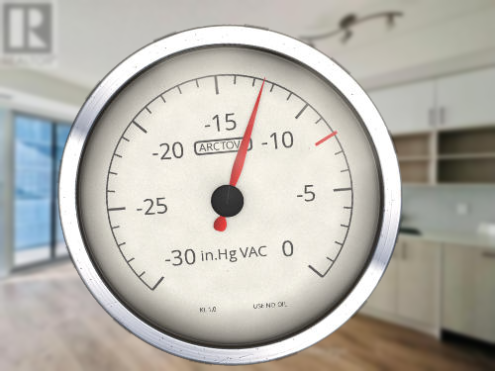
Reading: {"value": -12.5, "unit": "inHg"}
